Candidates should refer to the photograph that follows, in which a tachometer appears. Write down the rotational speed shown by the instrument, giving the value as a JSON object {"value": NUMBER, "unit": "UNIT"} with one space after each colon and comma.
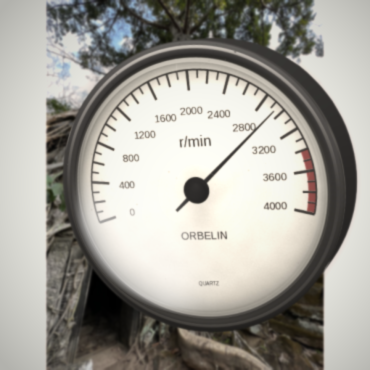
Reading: {"value": 2950, "unit": "rpm"}
